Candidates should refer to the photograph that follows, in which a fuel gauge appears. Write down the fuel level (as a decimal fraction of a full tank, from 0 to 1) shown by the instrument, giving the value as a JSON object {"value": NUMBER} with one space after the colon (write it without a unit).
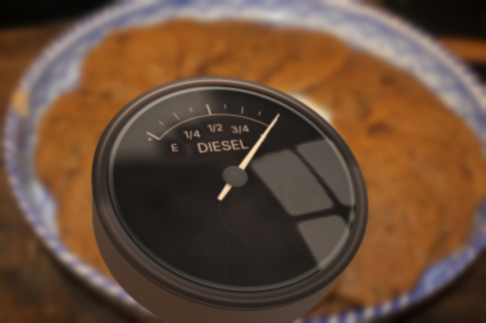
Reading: {"value": 1}
